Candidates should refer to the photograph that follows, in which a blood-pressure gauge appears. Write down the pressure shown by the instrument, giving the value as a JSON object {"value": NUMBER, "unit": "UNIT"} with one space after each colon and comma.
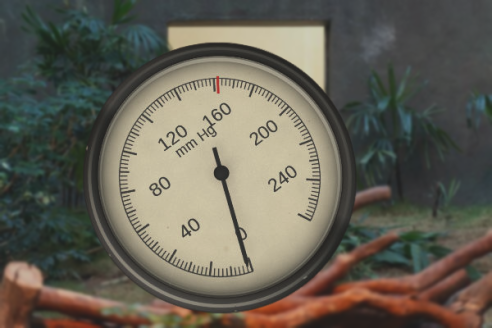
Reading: {"value": 2, "unit": "mmHg"}
